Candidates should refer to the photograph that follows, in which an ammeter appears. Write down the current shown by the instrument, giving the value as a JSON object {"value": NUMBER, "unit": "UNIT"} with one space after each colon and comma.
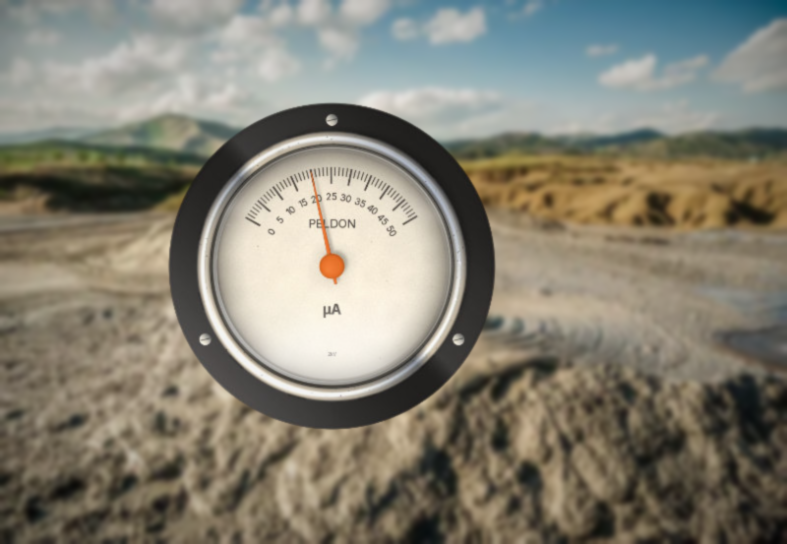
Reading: {"value": 20, "unit": "µA"}
